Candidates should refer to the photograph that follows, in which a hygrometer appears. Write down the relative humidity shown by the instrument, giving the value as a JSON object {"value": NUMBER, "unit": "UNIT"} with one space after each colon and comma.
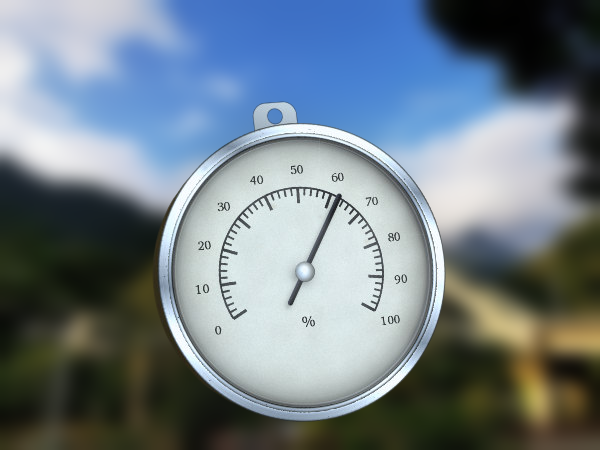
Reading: {"value": 62, "unit": "%"}
